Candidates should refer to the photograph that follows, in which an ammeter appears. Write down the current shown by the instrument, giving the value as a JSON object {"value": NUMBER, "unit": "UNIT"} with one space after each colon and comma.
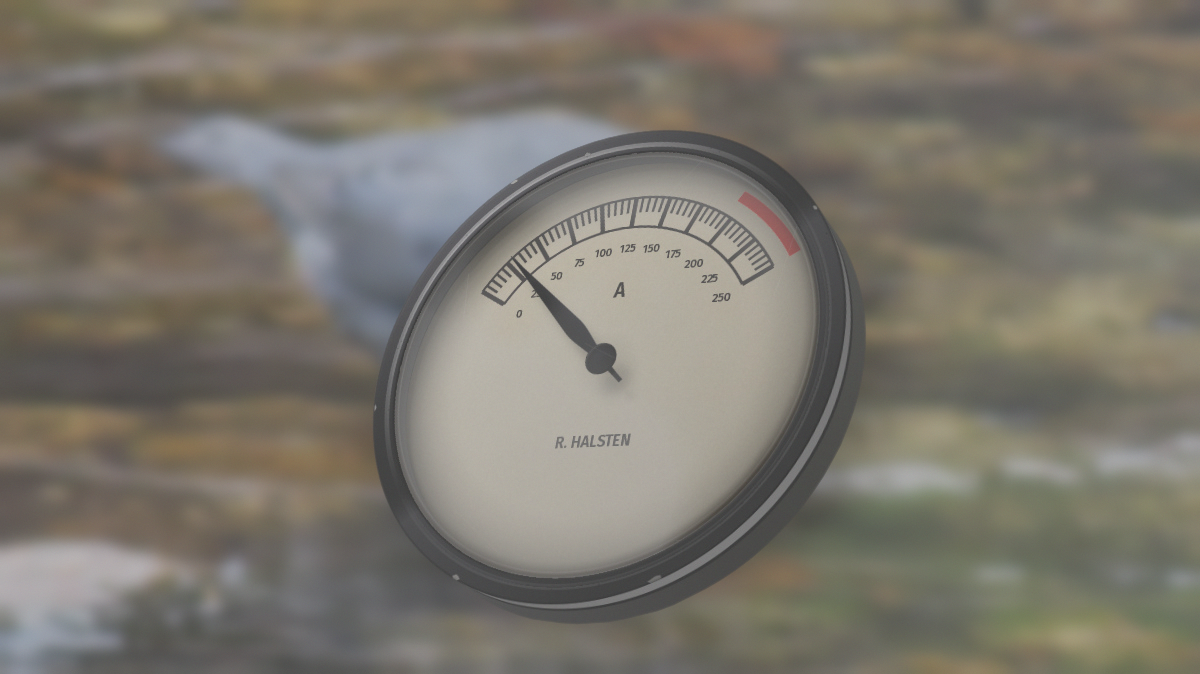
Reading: {"value": 30, "unit": "A"}
